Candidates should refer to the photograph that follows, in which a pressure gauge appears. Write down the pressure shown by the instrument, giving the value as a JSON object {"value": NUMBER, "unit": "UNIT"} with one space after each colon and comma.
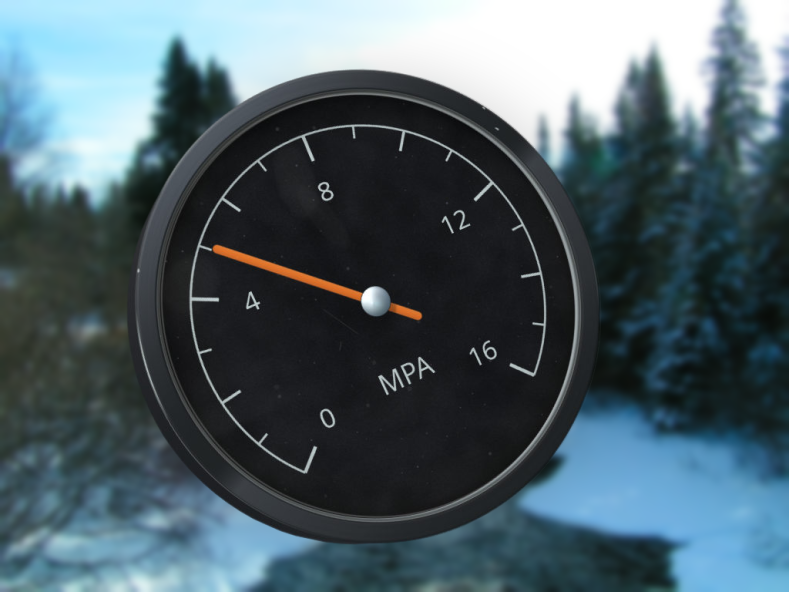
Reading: {"value": 5, "unit": "MPa"}
